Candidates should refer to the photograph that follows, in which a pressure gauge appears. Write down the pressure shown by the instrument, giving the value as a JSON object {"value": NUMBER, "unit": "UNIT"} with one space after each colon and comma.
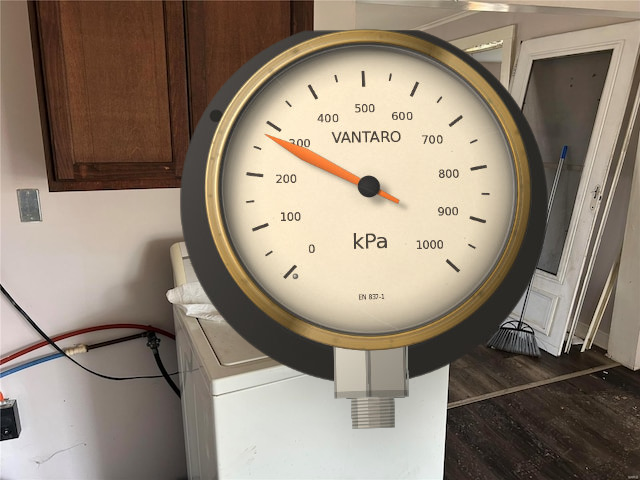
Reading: {"value": 275, "unit": "kPa"}
